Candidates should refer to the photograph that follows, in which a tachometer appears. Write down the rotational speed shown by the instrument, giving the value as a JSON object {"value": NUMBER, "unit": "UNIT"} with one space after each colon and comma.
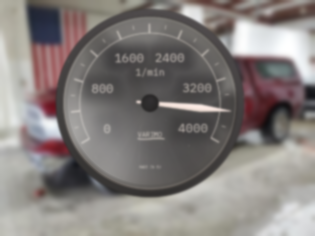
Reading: {"value": 3600, "unit": "rpm"}
